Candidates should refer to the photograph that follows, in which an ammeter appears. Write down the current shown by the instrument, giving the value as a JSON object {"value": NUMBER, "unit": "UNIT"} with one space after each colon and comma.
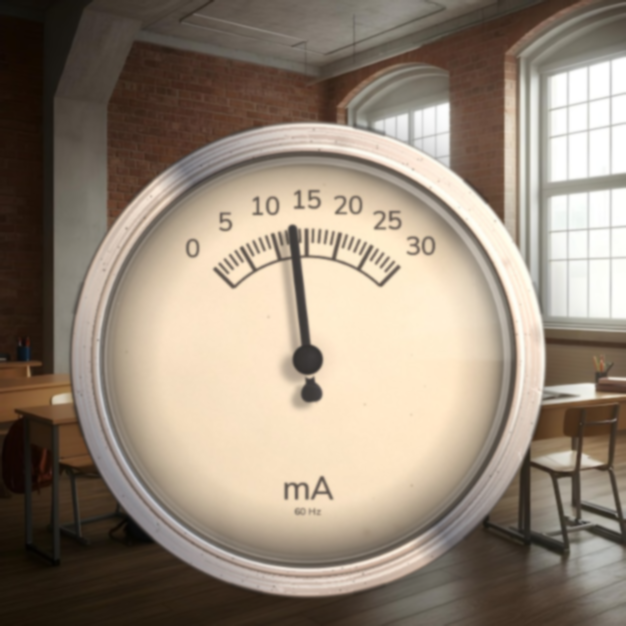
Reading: {"value": 13, "unit": "mA"}
